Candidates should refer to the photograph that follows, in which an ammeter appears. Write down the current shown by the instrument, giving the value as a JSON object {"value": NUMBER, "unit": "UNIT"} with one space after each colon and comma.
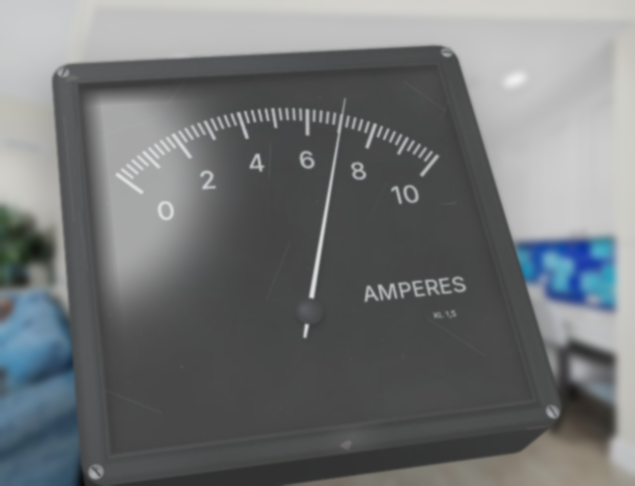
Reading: {"value": 7, "unit": "A"}
